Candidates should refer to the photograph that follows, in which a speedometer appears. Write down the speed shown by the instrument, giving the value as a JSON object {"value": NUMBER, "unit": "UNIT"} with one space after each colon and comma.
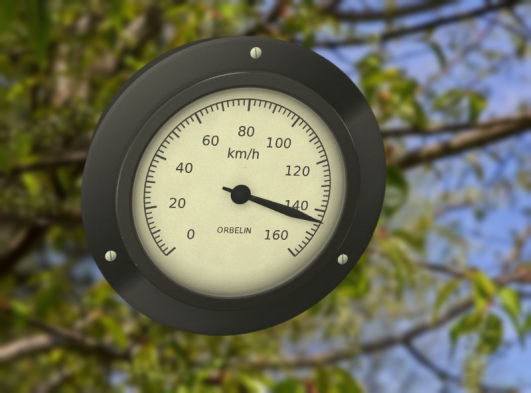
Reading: {"value": 144, "unit": "km/h"}
